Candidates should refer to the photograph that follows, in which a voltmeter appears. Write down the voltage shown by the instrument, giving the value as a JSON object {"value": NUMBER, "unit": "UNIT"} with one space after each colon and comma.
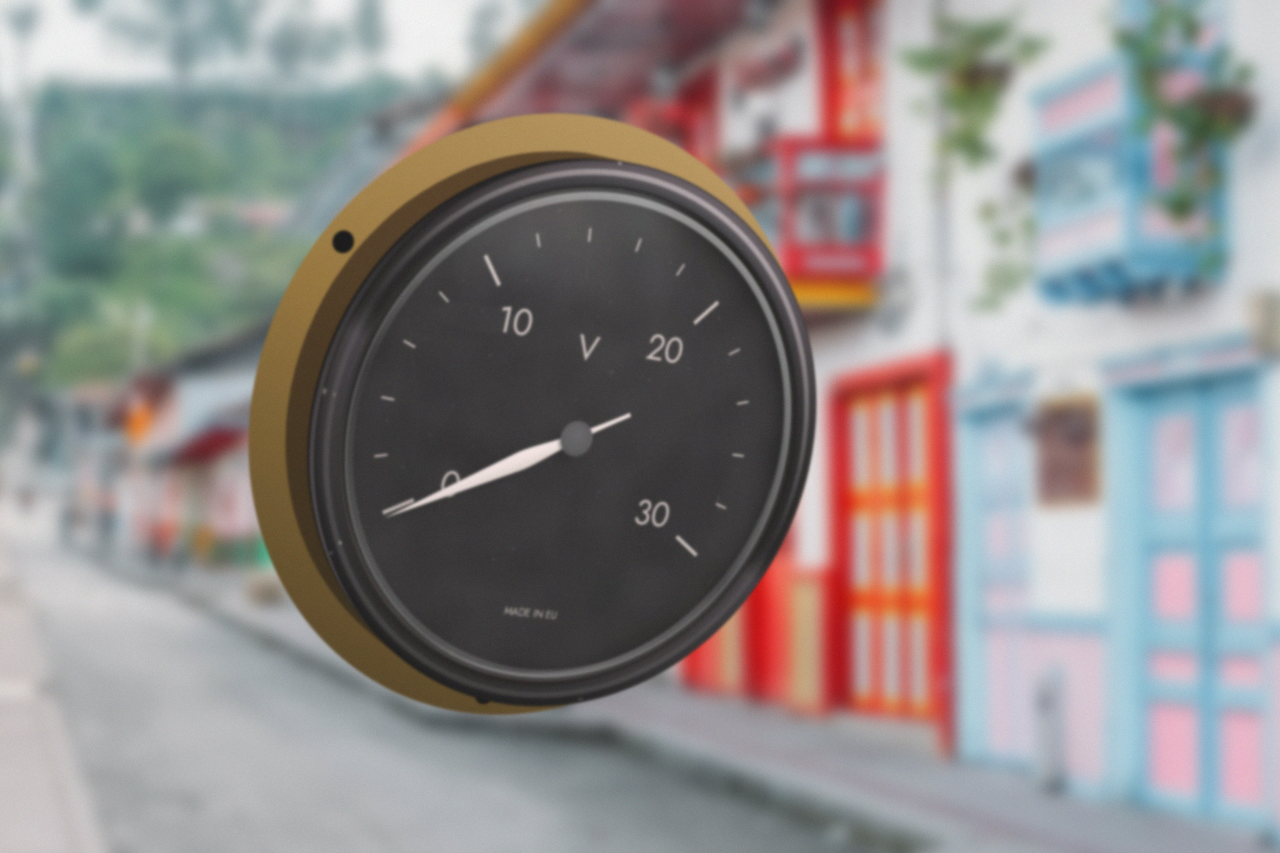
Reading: {"value": 0, "unit": "V"}
